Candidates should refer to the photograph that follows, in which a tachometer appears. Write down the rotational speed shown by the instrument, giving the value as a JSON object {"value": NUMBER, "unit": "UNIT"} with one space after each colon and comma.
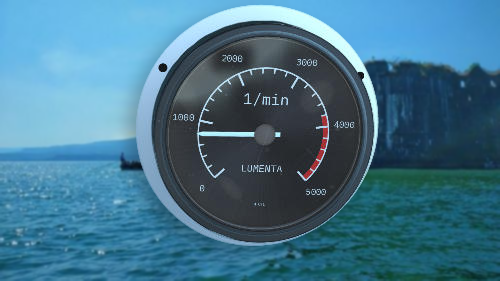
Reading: {"value": 800, "unit": "rpm"}
